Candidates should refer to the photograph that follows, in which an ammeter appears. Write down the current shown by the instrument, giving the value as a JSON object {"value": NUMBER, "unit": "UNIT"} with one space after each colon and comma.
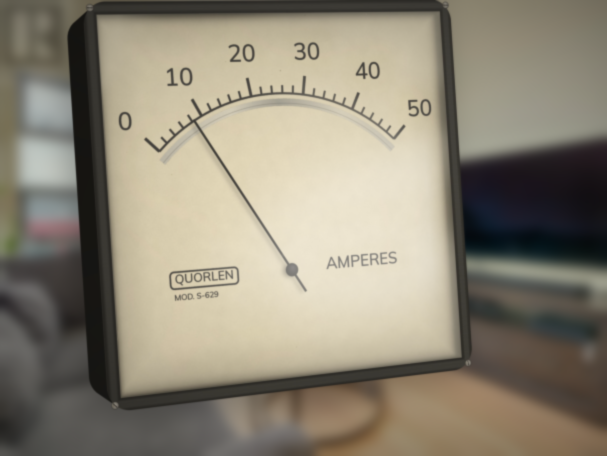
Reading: {"value": 8, "unit": "A"}
